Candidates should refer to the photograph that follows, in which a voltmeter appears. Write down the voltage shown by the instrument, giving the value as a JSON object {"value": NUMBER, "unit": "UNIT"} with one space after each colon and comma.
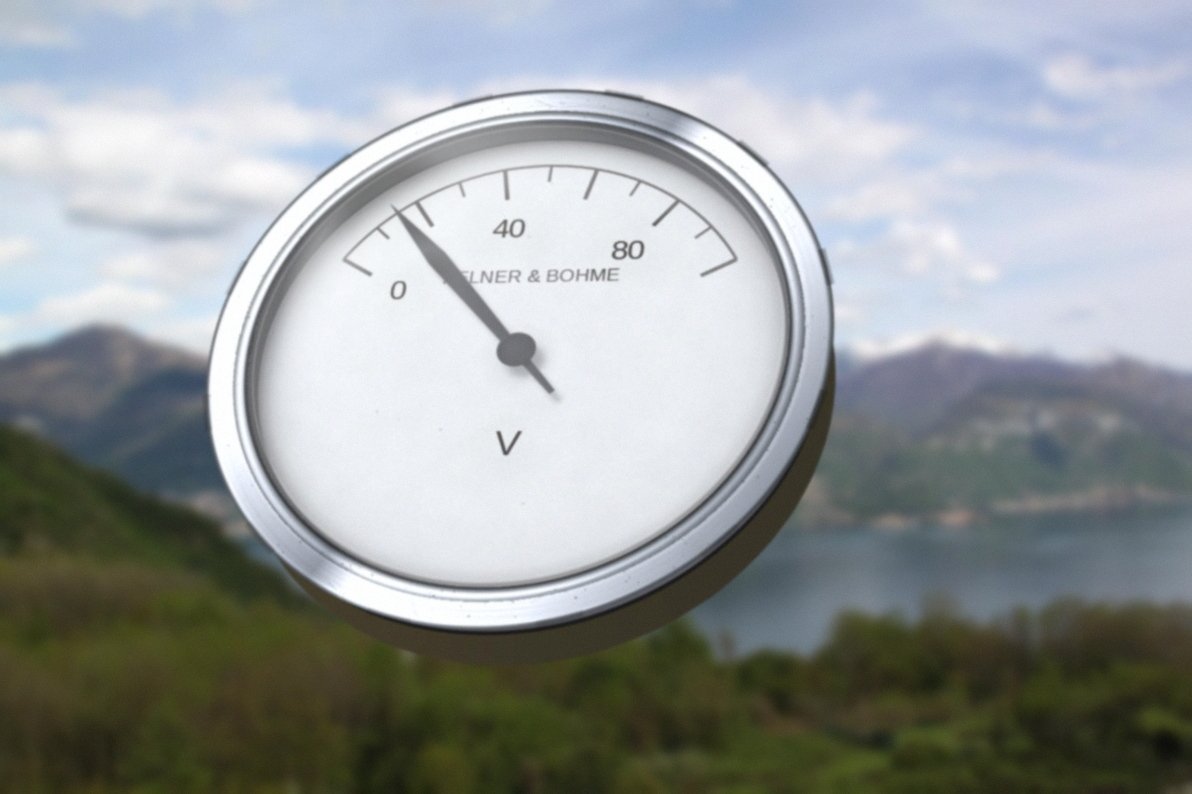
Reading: {"value": 15, "unit": "V"}
